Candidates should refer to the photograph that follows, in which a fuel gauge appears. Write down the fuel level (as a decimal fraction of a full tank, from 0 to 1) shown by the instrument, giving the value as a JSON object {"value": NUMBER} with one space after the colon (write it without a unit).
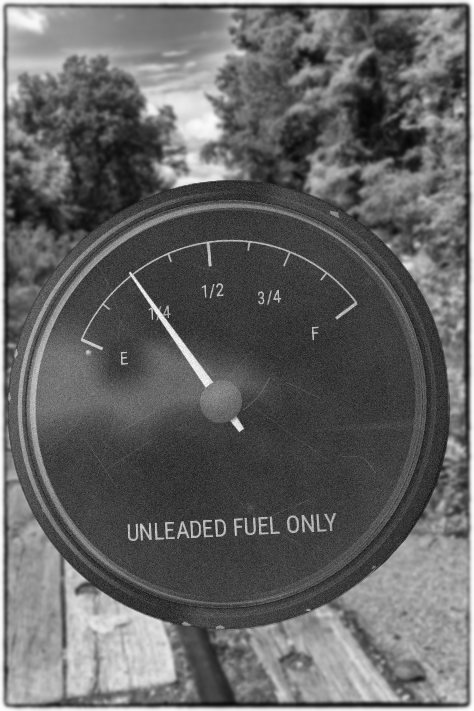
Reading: {"value": 0.25}
